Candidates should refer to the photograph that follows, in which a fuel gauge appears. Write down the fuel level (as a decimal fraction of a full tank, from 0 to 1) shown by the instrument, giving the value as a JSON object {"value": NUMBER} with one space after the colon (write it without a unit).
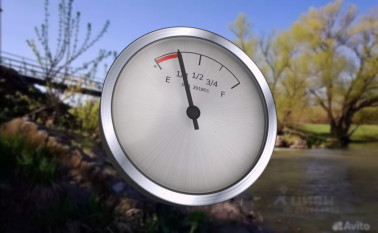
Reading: {"value": 0.25}
